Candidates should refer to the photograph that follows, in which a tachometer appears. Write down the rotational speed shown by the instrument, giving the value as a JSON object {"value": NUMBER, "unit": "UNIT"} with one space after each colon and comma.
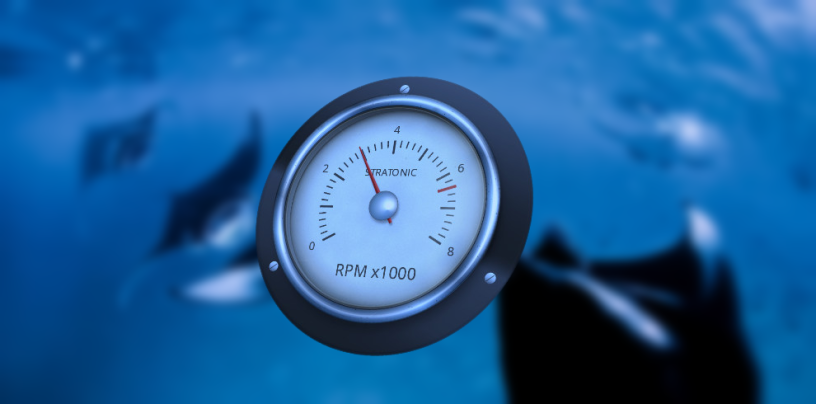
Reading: {"value": 3000, "unit": "rpm"}
